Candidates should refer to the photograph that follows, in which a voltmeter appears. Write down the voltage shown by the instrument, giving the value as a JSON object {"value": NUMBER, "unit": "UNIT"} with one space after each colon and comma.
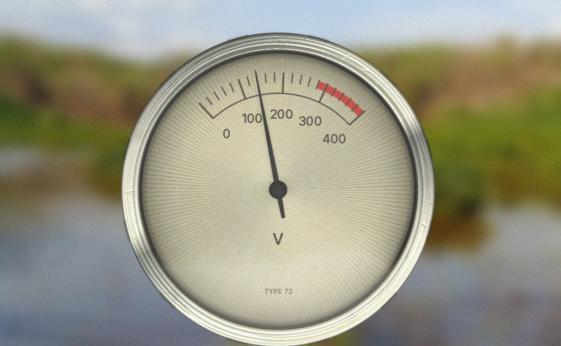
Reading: {"value": 140, "unit": "V"}
